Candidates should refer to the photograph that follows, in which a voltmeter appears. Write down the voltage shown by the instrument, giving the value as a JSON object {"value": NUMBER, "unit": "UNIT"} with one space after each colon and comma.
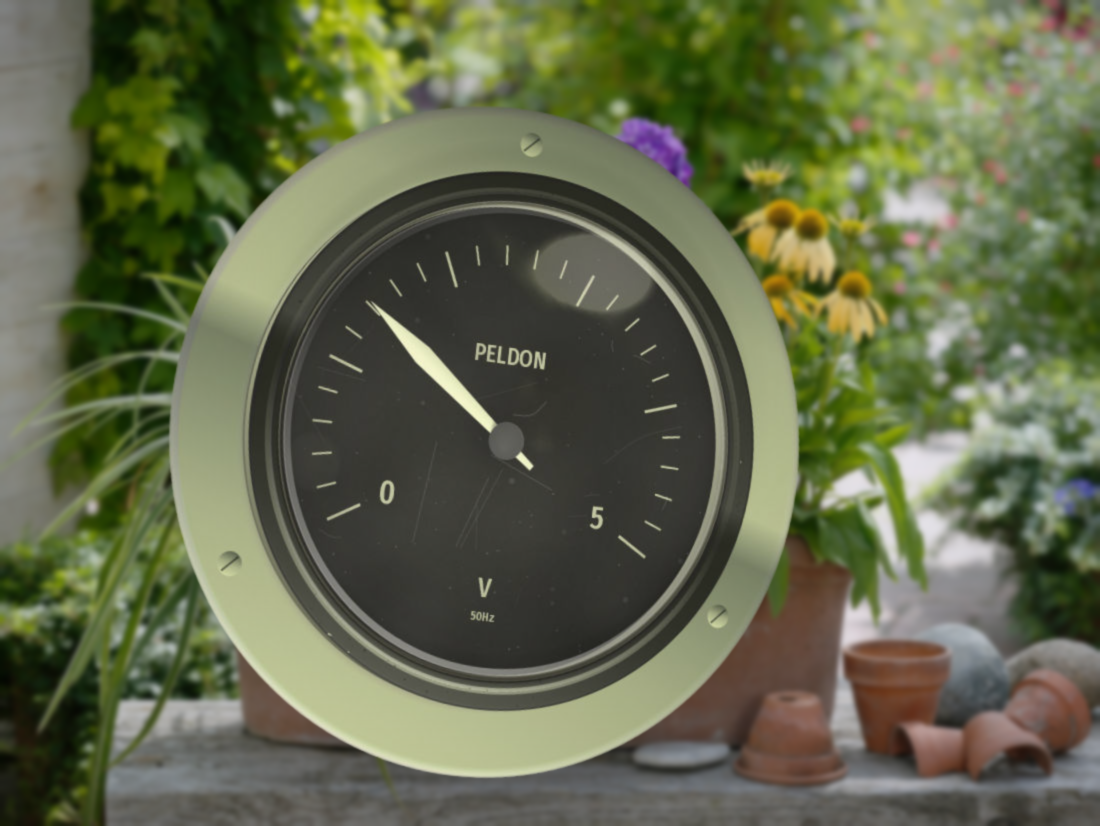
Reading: {"value": 1.4, "unit": "V"}
